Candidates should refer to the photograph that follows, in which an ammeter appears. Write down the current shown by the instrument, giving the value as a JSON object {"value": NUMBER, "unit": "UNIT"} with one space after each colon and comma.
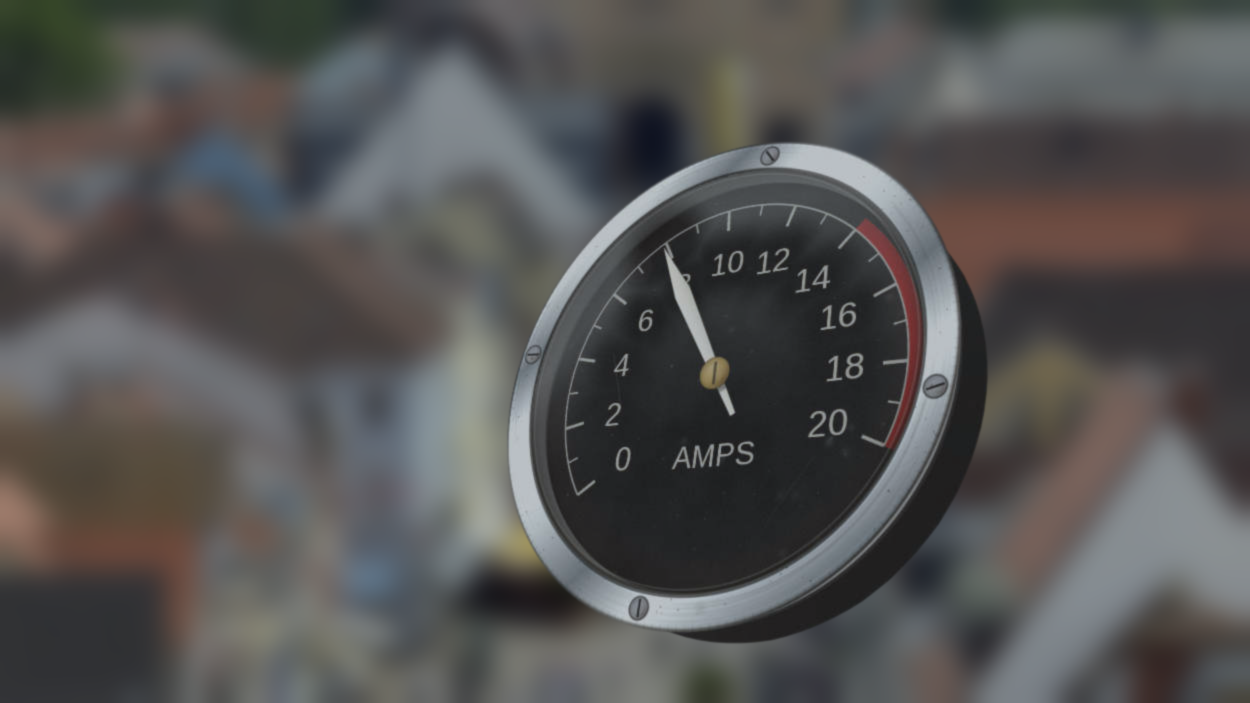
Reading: {"value": 8, "unit": "A"}
